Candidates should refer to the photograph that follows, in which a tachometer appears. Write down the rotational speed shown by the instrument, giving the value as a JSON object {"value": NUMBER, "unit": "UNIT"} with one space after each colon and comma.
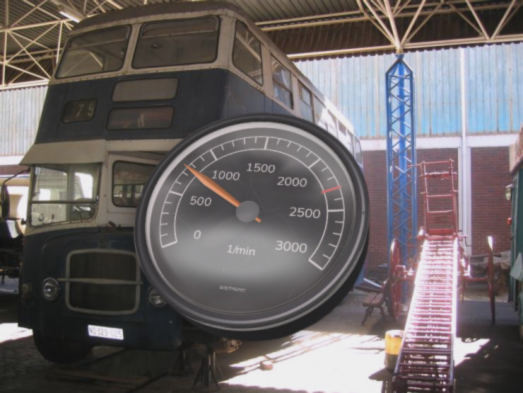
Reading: {"value": 750, "unit": "rpm"}
